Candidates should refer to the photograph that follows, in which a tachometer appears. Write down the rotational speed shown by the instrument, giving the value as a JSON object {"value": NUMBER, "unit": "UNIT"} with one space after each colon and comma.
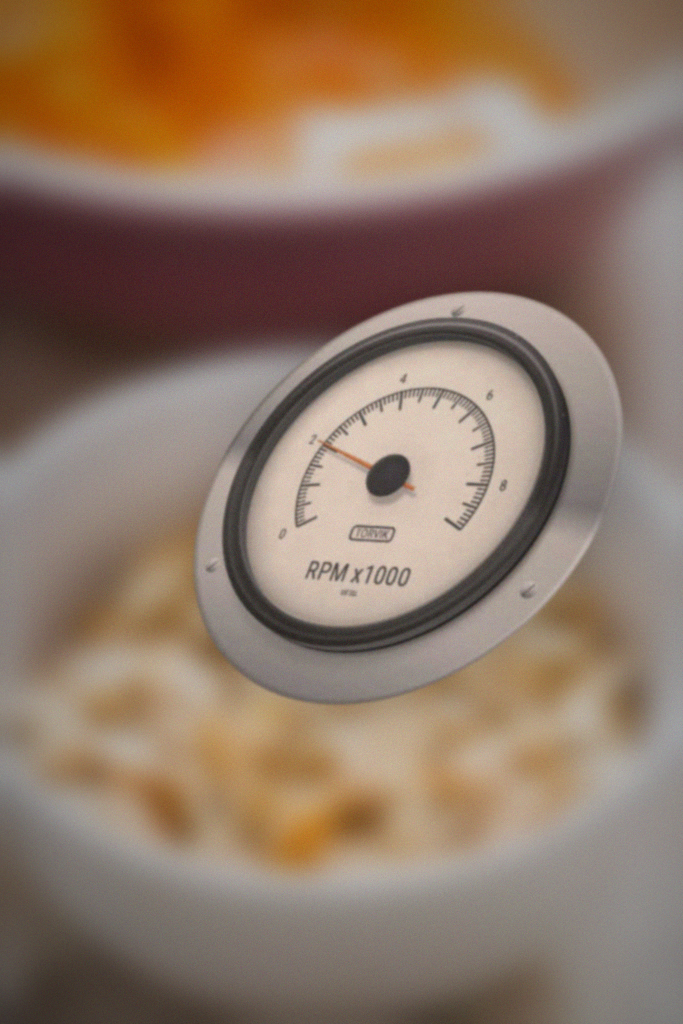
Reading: {"value": 2000, "unit": "rpm"}
